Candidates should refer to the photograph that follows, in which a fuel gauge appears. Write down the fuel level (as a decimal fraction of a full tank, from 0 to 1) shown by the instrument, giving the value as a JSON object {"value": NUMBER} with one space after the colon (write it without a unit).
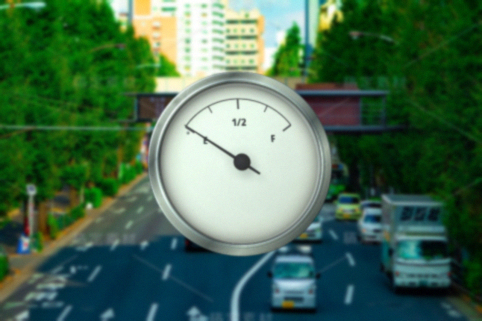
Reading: {"value": 0}
